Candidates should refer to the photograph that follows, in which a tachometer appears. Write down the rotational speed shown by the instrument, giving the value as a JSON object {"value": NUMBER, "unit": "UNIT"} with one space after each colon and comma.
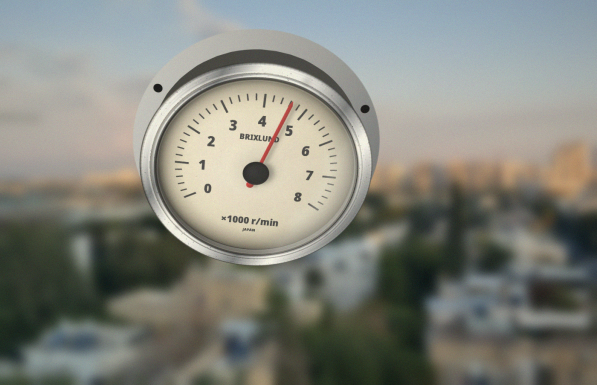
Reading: {"value": 4600, "unit": "rpm"}
